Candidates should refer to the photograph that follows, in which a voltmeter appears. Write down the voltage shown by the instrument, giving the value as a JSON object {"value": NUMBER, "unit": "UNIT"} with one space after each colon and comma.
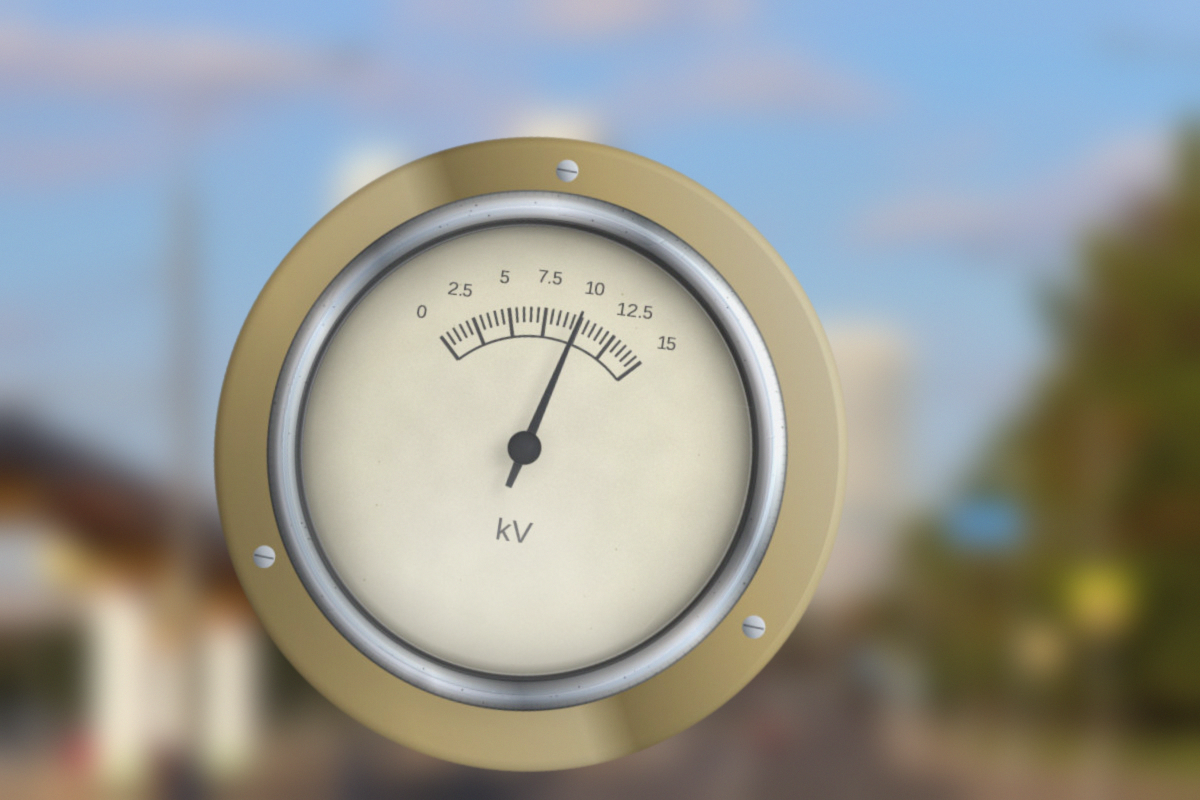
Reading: {"value": 10, "unit": "kV"}
